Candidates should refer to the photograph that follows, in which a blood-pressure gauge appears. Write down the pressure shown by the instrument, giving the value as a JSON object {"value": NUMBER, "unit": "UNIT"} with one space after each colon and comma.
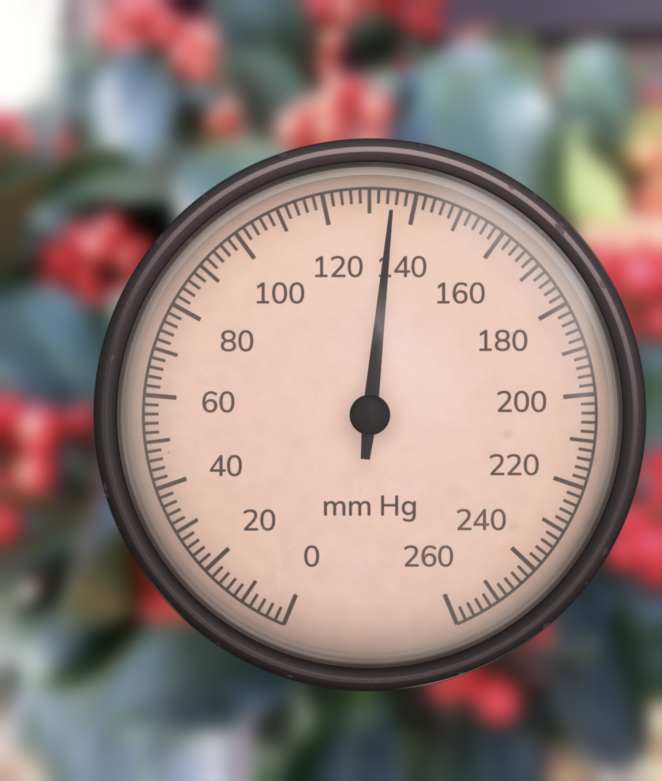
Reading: {"value": 135, "unit": "mmHg"}
